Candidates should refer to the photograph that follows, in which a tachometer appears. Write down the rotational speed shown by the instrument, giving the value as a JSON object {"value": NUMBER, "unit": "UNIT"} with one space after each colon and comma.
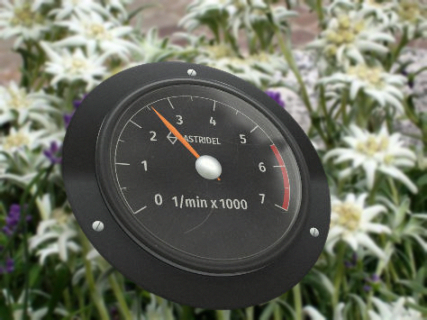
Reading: {"value": 2500, "unit": "rpm"}
